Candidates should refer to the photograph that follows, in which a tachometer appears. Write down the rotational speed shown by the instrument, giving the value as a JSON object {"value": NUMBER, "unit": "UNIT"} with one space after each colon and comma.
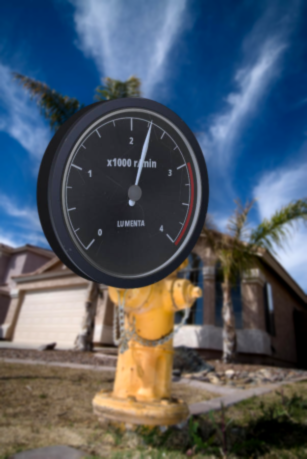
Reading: {"value": 2250, "unit": "rpm"}
